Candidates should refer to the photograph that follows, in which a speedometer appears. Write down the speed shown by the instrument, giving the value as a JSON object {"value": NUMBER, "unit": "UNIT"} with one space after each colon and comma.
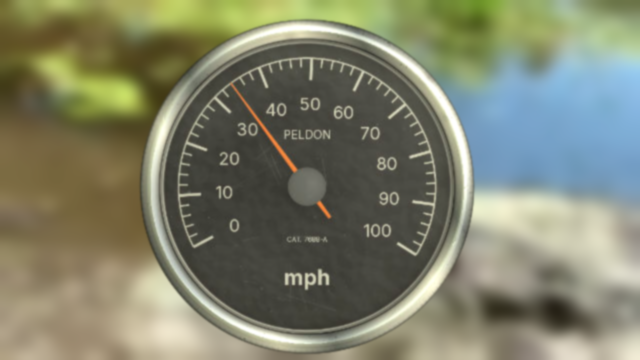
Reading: {"value": 34, "unit": "mph"}
